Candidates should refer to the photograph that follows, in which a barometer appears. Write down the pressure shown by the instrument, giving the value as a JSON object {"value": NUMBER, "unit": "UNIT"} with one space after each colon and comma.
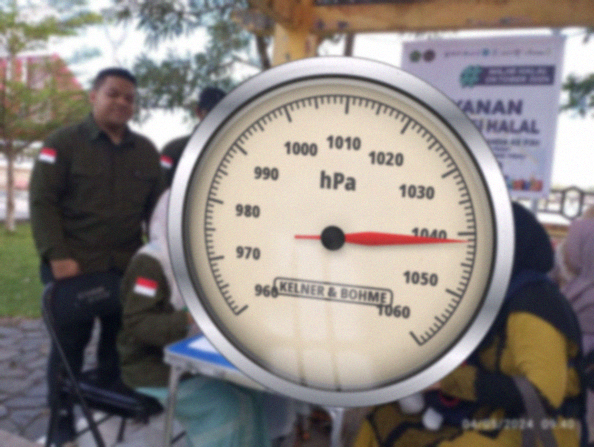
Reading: {"value": 1041, "unit": "hPa"}
